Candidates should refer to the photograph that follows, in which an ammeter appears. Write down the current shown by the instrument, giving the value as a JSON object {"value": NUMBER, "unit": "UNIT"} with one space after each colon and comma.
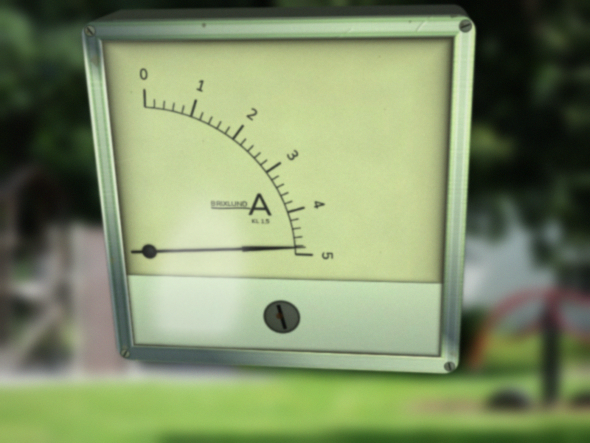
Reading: {"value": 4.8, "unit": "A"}
